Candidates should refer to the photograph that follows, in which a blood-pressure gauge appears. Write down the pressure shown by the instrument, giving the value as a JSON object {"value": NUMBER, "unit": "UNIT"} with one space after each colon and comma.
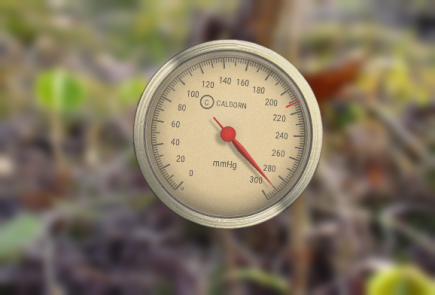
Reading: {"value": 290, "unit": "mmHg"}
